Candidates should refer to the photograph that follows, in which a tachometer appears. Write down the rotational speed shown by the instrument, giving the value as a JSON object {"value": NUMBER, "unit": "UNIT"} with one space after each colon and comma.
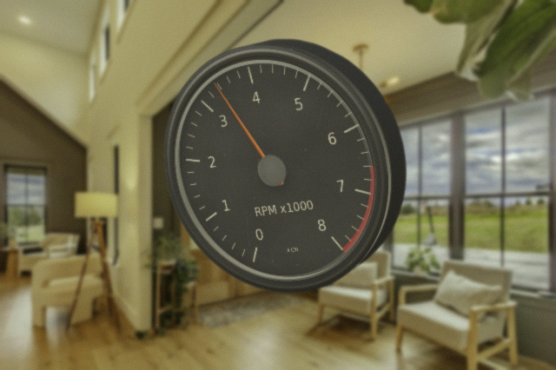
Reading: {"value": 3400, "unit": "rpm"}
